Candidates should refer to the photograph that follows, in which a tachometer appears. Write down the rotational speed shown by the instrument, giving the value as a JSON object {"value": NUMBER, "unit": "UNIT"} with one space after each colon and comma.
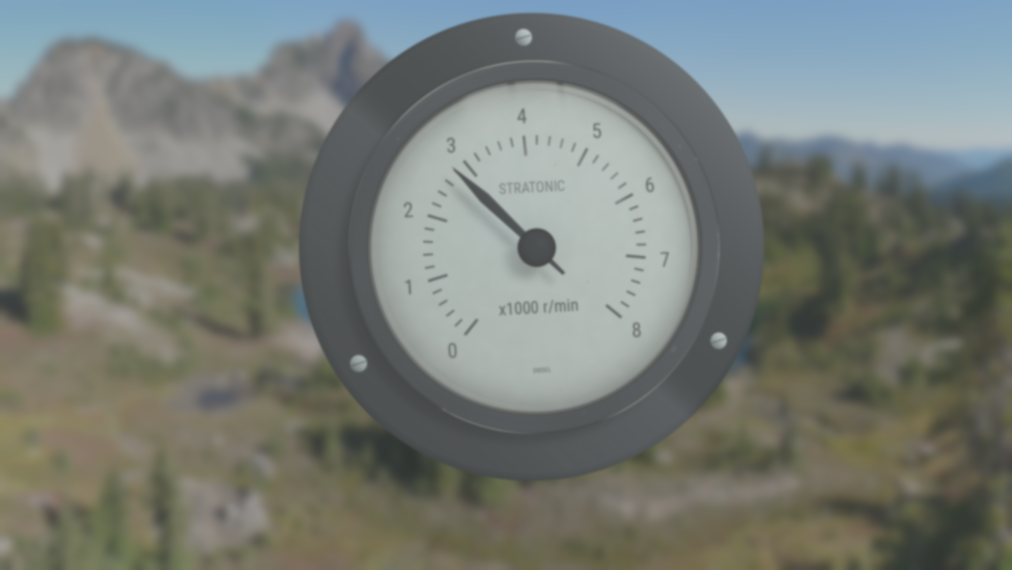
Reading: {"value": 2800, "unit": "rpm"}
